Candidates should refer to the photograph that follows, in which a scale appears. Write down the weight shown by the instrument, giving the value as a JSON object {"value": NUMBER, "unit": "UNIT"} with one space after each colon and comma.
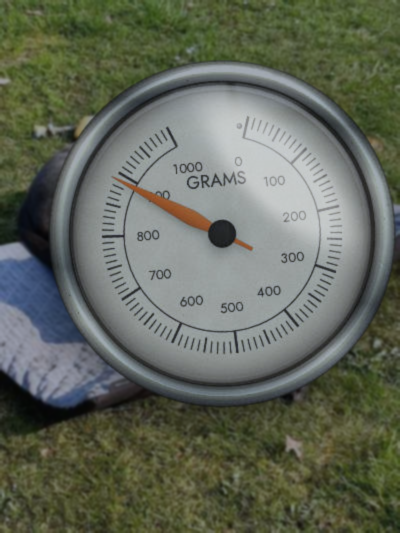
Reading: {"value": 890, "unit": "g"}
